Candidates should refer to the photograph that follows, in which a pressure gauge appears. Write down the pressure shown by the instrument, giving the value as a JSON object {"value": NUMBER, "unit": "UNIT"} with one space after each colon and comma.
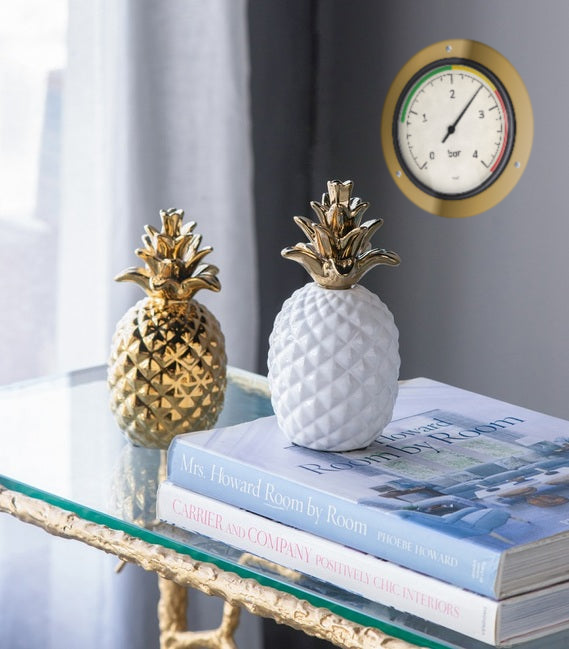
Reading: {"value": 2.6, "unit": "bar"}
